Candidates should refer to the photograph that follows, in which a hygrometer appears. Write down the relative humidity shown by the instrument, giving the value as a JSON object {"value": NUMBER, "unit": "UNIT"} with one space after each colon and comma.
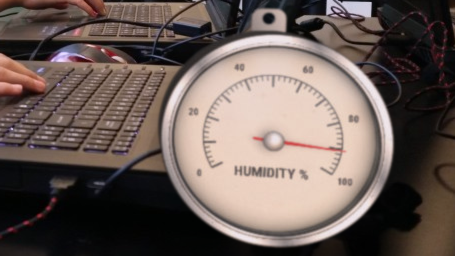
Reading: {"value": 90, "unit": "%"}
